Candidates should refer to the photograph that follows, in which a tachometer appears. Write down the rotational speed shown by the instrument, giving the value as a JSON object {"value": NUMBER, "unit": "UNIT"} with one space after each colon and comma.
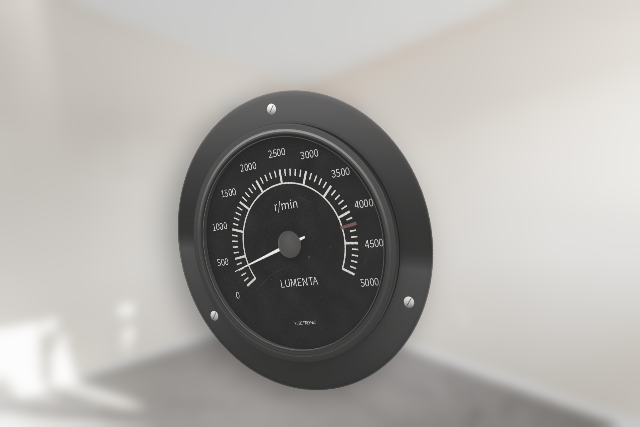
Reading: {"value": 300, "unit": "rpm"}
